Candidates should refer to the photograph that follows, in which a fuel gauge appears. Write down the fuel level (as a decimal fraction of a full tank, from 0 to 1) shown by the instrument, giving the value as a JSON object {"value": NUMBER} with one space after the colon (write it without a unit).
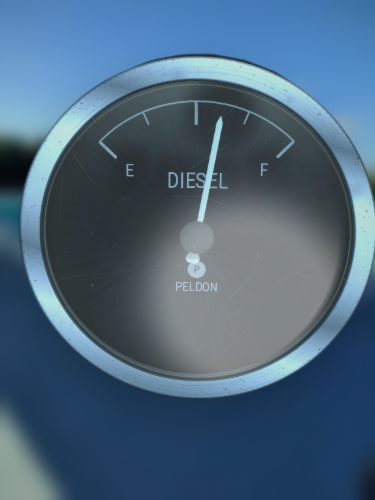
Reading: {"value": 0.625}
